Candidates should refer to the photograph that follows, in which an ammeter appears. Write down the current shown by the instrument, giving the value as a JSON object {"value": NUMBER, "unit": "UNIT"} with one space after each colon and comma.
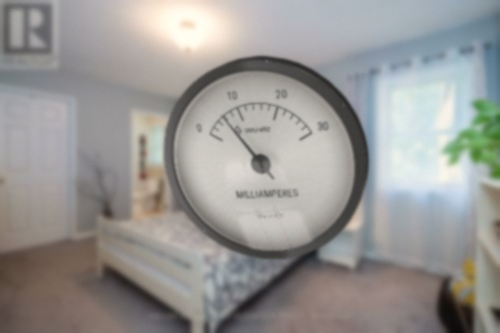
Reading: {"value": 6, "unit": "mA"}
